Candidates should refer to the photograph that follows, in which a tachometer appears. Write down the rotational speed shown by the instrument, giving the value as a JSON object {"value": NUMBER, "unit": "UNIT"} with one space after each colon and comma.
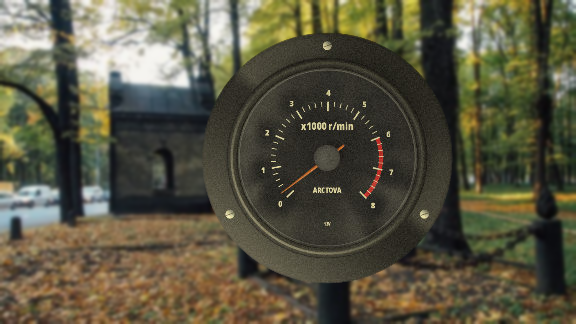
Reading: {"value": 200, "unit": "rpm"}
